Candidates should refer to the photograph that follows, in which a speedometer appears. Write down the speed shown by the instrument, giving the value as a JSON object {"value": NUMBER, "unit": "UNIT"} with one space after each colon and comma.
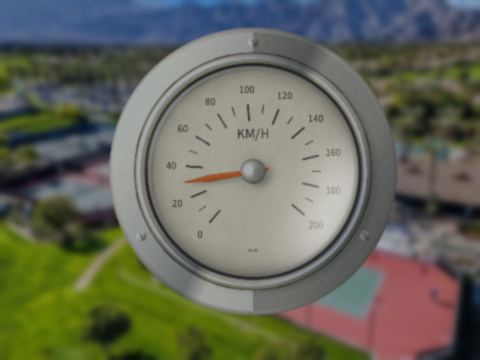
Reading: {"value": 30, "unit": "km/h"}
